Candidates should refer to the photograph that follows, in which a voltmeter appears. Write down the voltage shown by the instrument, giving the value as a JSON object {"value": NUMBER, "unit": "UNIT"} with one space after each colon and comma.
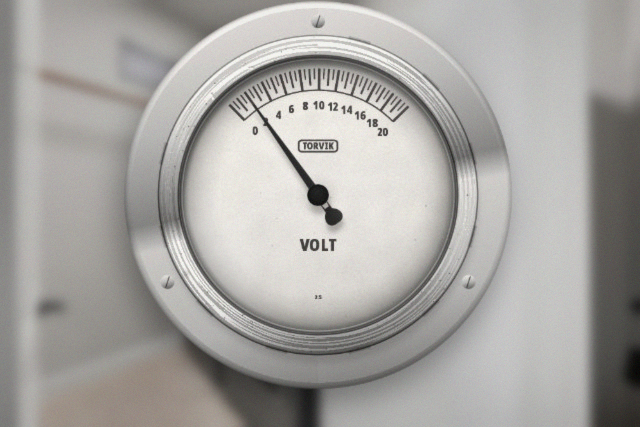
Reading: {"value": 2, "unit": "V"}
